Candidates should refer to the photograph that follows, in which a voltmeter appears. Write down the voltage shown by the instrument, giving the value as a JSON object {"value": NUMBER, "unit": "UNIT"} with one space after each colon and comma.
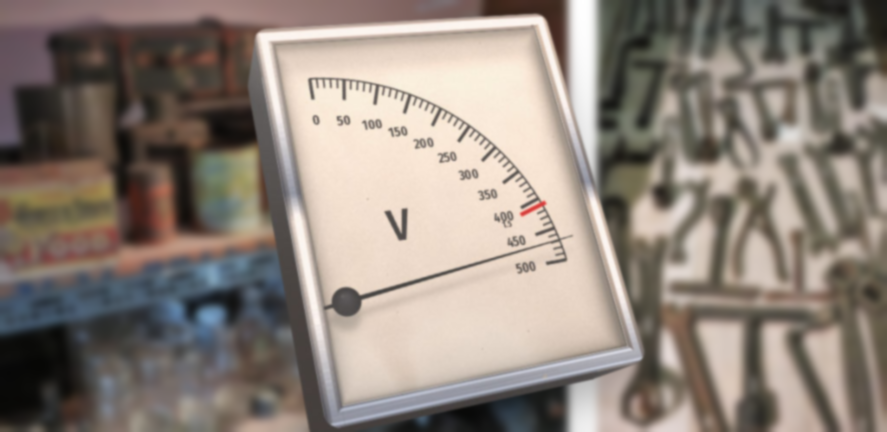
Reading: {"value": 470, "unit": "V"}
